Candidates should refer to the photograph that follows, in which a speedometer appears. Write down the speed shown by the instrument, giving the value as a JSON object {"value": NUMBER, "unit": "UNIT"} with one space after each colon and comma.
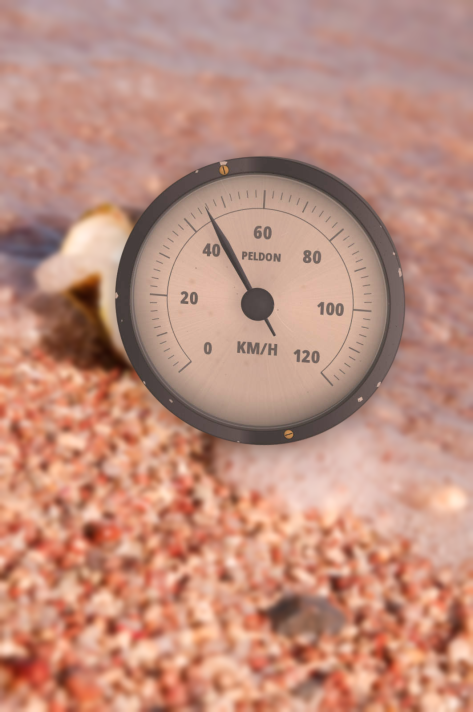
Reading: {"value": 46, "unit": "km/h"}
